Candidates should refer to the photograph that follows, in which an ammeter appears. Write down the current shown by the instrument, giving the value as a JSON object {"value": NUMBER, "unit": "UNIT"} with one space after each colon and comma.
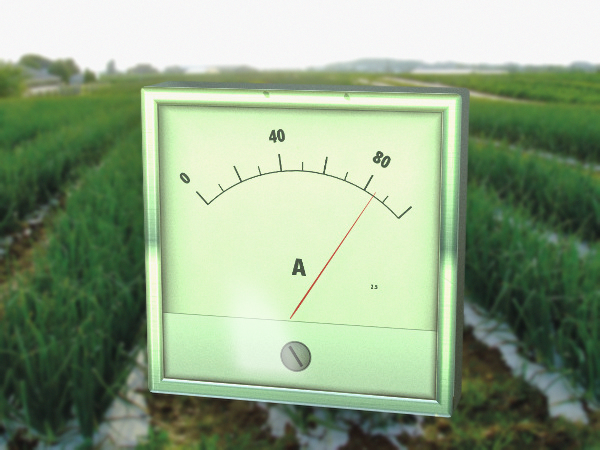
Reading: {"value": 85, "unit": "A"}
